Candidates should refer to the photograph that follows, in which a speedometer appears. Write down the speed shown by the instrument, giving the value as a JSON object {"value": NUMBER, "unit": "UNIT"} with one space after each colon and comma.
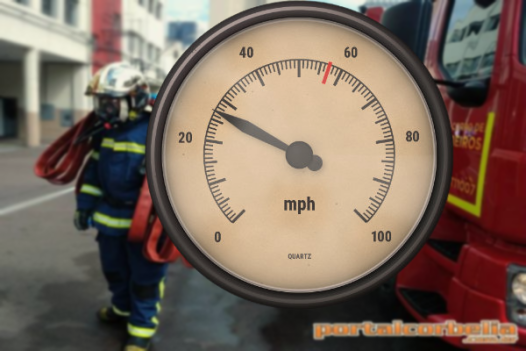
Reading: {"value": 27, "unit": "mph"}
